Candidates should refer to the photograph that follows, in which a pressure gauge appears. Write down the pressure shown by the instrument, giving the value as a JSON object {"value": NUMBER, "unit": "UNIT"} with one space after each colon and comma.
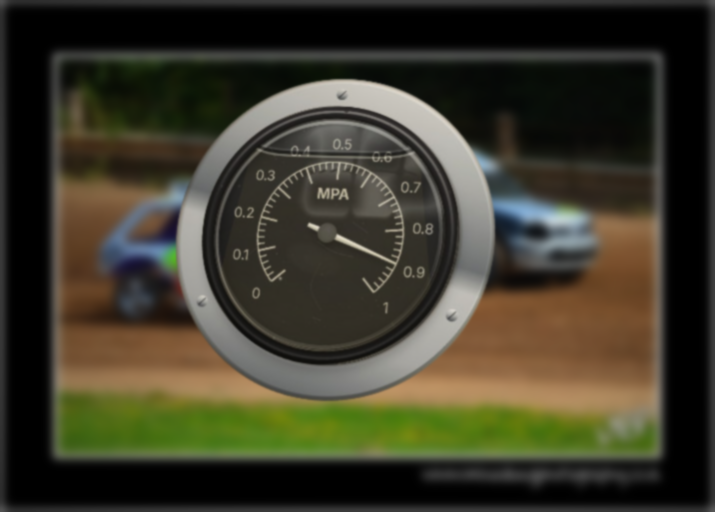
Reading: {"value": 0.9, "unit": "MPa"}
